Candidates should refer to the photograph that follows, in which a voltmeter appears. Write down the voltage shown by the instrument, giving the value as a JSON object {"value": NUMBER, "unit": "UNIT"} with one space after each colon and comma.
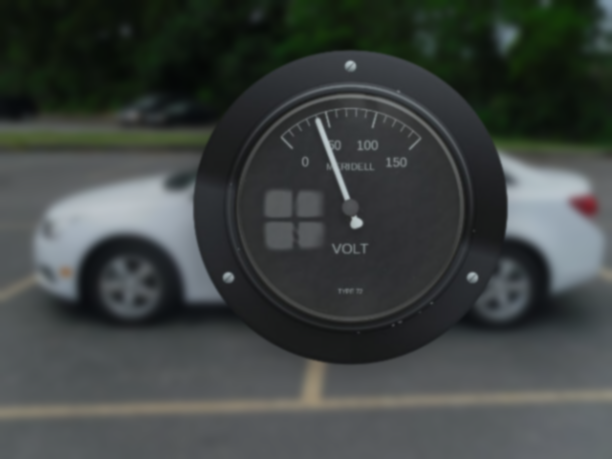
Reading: {"value": 40, "unit": "V"}
